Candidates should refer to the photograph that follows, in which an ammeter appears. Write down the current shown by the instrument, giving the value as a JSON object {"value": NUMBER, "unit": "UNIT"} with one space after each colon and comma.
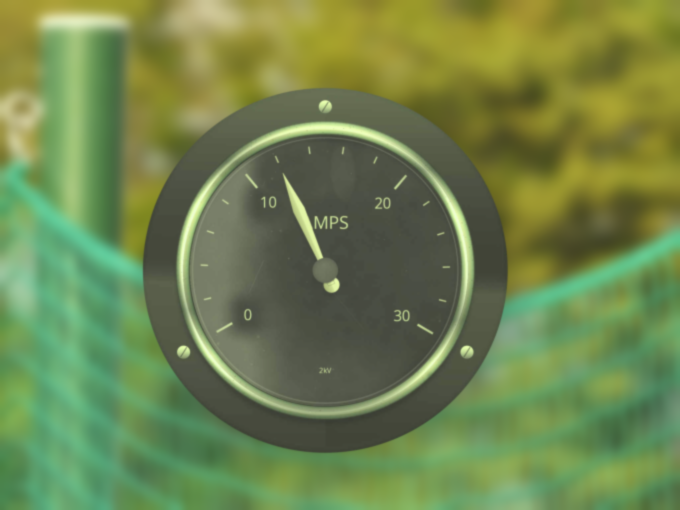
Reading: {"value": 12, "unit": "A"}
